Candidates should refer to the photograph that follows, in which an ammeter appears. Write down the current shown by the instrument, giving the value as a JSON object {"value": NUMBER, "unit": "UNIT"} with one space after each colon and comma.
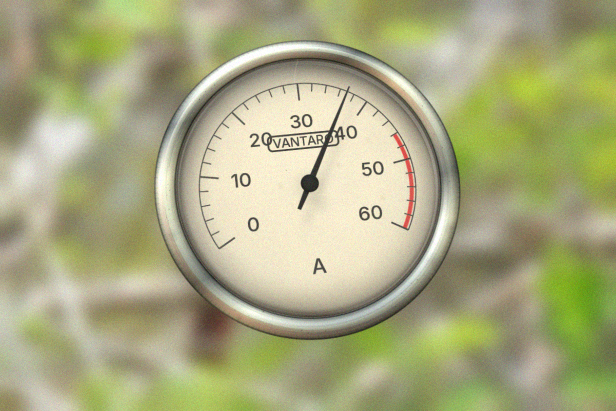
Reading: {"value": 37, "unit": "A"}
